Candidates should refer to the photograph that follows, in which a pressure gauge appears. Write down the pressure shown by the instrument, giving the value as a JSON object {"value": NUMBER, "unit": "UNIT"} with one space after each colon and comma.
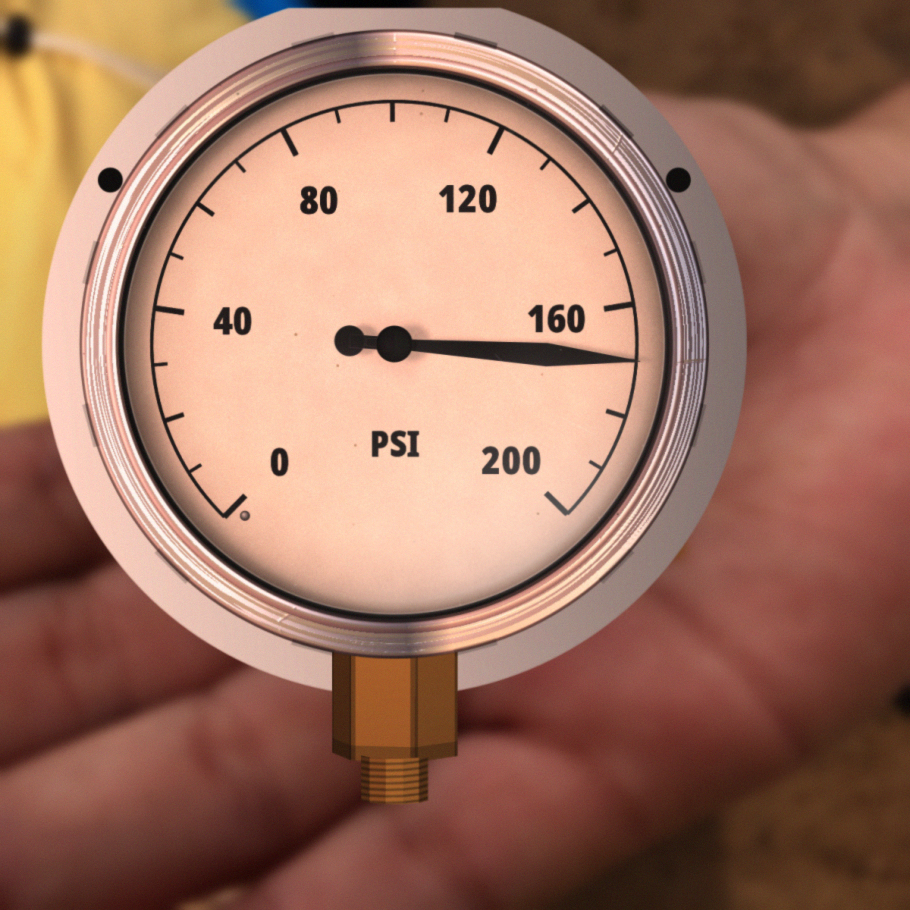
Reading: {"value": 170, "unit": "psi"}
